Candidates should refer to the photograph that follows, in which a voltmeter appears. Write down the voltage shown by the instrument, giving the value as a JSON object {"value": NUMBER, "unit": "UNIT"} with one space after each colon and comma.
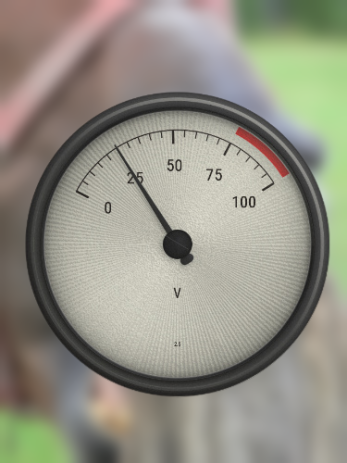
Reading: {"value": 25, "unit": "V"}
